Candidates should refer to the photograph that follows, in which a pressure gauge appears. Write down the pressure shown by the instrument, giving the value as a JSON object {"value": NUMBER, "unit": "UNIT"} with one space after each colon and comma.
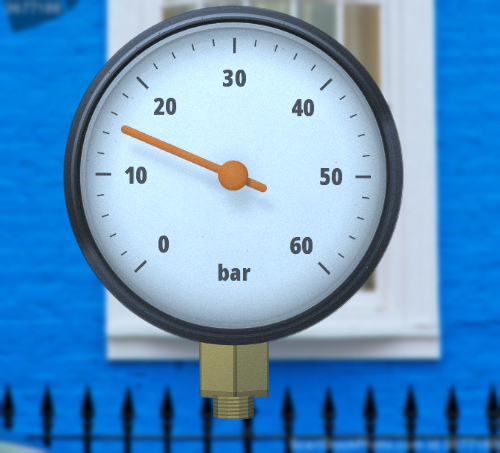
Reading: {"value": 15, "unit": "bar"}
